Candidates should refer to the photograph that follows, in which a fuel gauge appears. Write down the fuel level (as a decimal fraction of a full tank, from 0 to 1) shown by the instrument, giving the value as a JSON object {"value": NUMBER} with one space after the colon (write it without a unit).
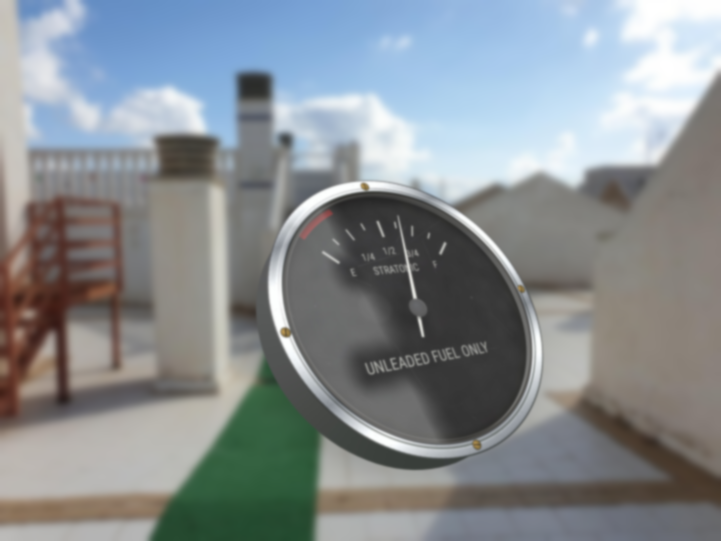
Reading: {"value": 0.625}
